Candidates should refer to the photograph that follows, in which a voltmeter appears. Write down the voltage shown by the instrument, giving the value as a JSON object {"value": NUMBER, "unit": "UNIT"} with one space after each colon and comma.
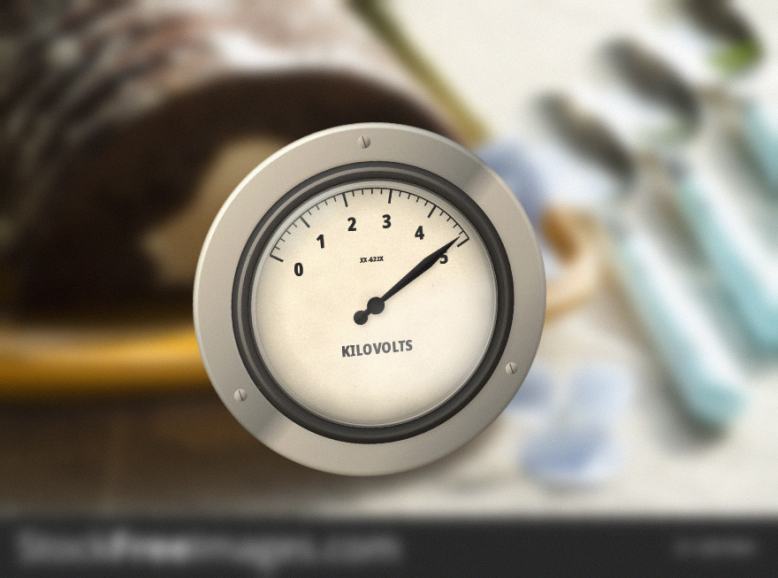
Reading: {"value": 4.8, "unit": "kV"}
